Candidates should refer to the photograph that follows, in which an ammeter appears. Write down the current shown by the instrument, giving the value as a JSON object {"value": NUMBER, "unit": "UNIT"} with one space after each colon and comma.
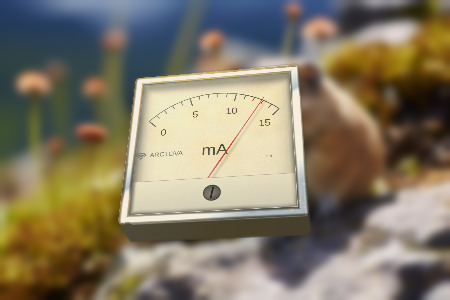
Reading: {"value": 13, "unit": "mA"}
